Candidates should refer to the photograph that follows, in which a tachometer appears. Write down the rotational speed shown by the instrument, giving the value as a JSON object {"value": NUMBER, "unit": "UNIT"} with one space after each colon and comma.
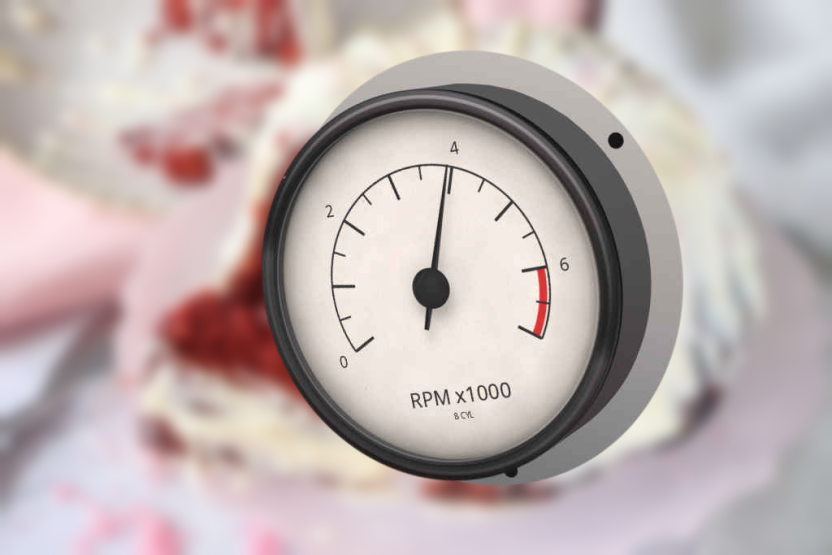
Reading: {"value": 4000, "unit": "rpm"}
